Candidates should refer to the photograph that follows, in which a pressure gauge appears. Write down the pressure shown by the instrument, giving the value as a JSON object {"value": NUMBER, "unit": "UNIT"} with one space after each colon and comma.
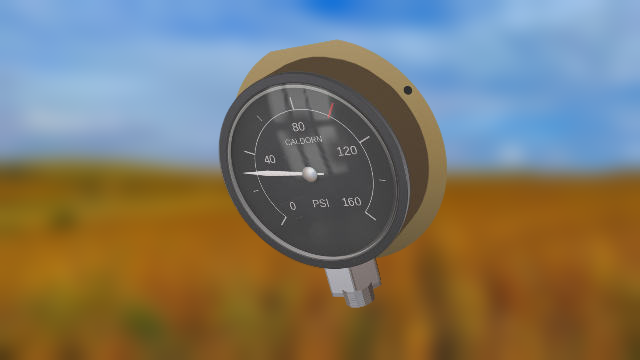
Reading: {"value": 30, "unit": "psi"}
